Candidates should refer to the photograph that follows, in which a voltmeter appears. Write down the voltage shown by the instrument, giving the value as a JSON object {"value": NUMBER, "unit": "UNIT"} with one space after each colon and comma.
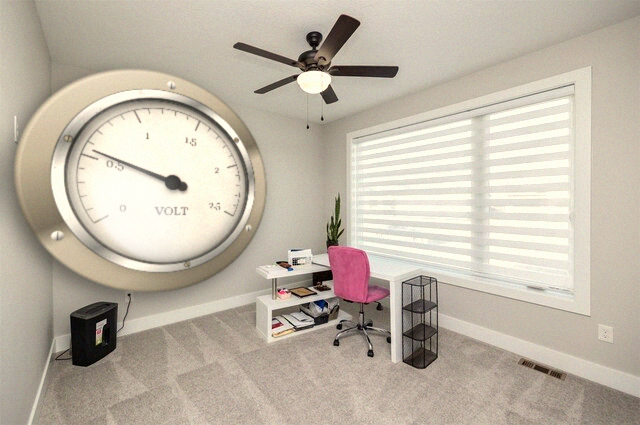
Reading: {"value": 0.55, "unit": "V"}
